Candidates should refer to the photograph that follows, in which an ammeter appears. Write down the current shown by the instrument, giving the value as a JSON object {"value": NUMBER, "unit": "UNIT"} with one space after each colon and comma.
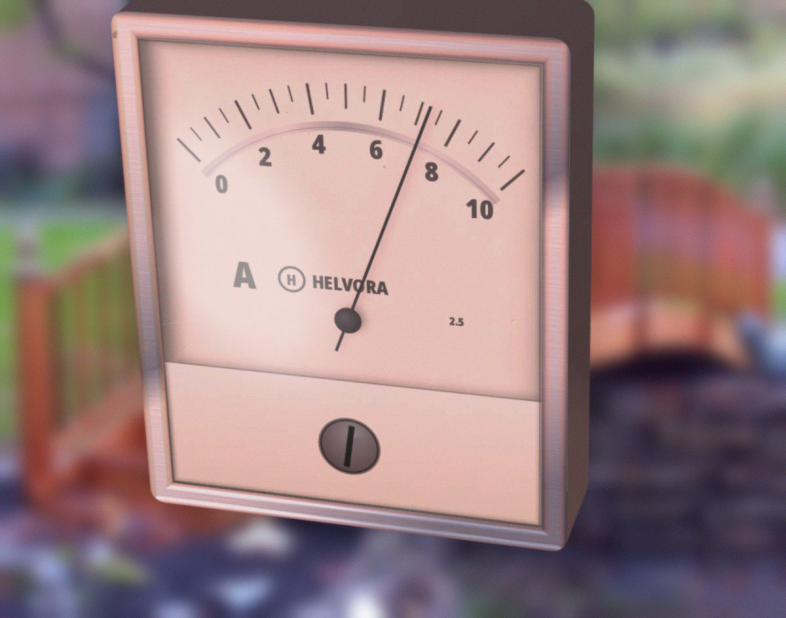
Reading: {"value": 7.25, "unit": "A"}
